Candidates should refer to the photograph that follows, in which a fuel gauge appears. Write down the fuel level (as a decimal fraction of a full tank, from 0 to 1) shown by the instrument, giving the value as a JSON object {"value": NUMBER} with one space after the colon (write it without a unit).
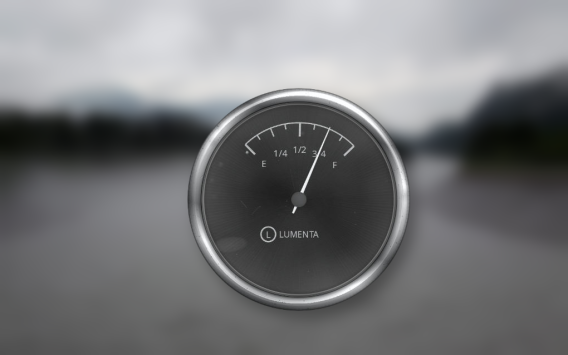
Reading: {"value": 0.75}
